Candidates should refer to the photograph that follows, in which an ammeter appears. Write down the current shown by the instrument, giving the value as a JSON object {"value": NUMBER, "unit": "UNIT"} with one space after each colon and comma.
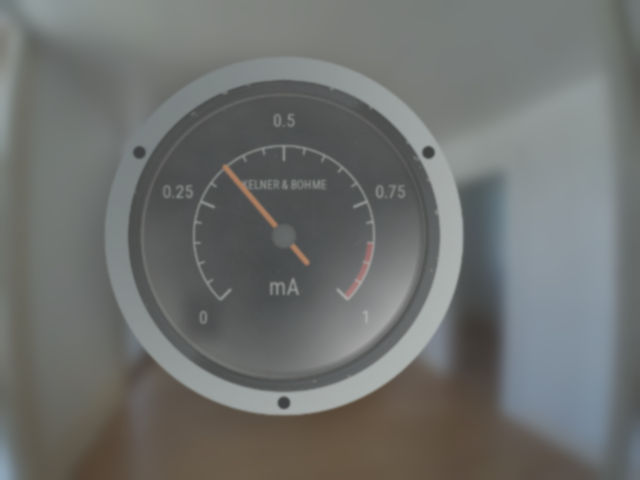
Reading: {"value": 0.35, "unit": "mA"}
